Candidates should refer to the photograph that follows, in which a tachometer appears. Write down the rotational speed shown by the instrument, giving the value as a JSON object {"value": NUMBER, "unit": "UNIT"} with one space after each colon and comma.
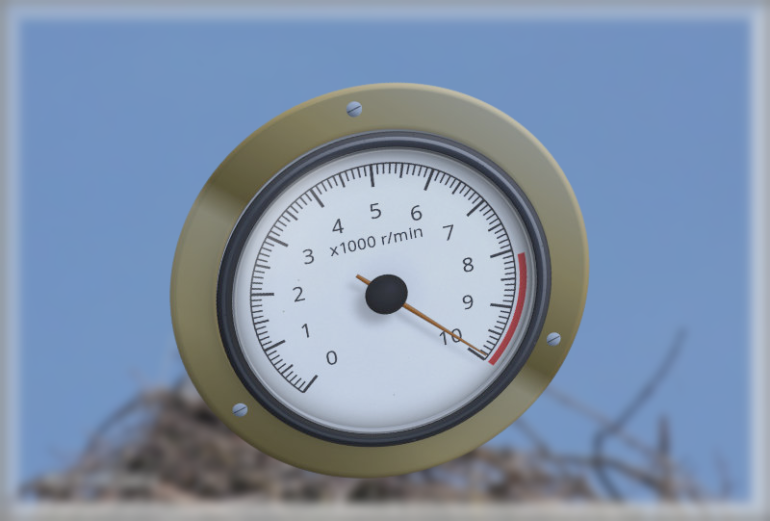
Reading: {"value": 9900, "unit": "rpm"}
